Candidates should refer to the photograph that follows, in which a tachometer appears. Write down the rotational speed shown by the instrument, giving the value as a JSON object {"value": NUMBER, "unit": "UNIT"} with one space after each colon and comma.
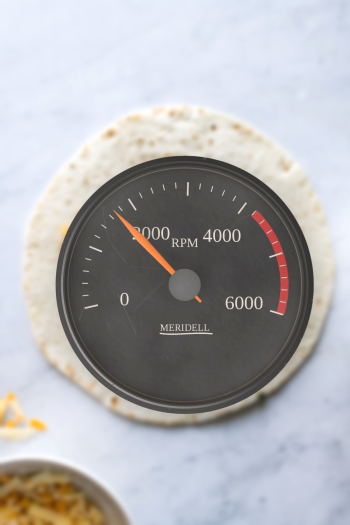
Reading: {"value": 1700, "unit": "rpm"}
